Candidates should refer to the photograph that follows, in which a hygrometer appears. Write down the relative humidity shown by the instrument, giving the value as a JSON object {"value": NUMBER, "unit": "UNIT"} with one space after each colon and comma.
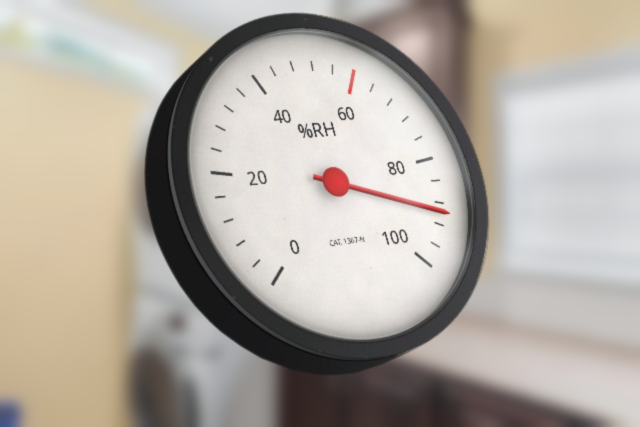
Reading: {"value": 90, "unit": "%"}
